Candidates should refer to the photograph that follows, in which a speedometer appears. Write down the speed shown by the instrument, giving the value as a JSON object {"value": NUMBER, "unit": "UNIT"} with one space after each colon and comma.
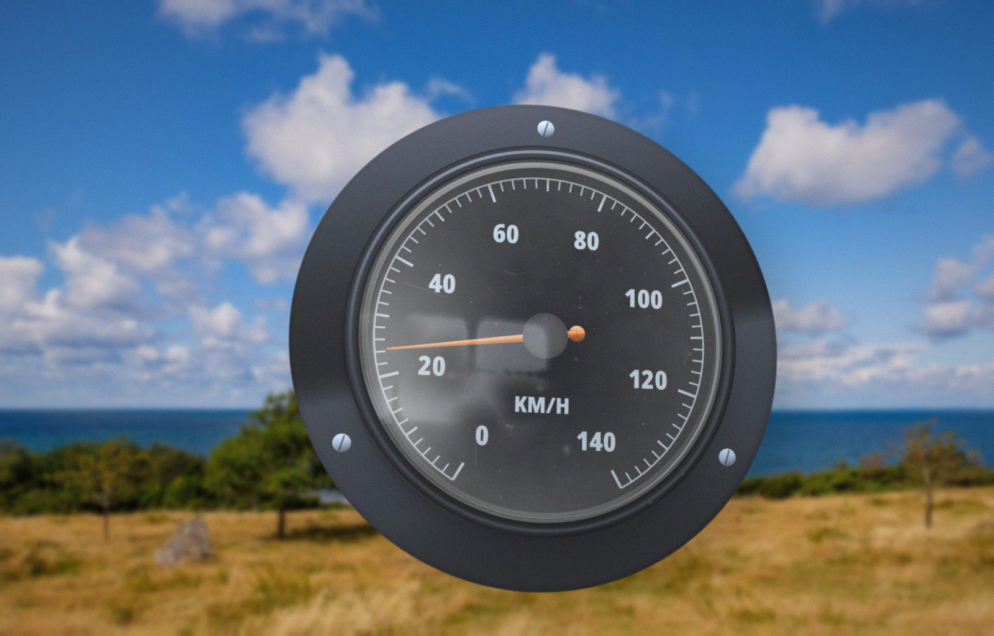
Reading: {"value": 24, "unit": "km/h"}
